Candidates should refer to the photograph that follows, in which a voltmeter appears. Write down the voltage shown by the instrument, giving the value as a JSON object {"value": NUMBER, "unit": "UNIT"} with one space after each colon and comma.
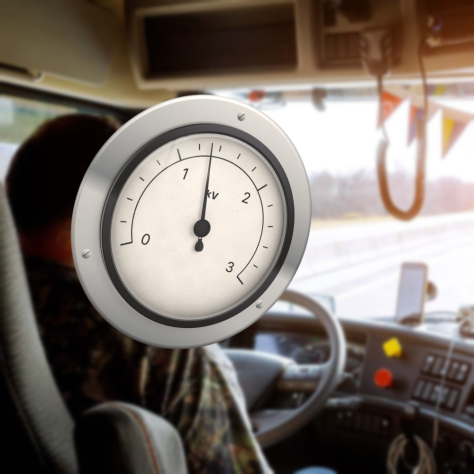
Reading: {"value": 1.3, "unit": "kV"}
